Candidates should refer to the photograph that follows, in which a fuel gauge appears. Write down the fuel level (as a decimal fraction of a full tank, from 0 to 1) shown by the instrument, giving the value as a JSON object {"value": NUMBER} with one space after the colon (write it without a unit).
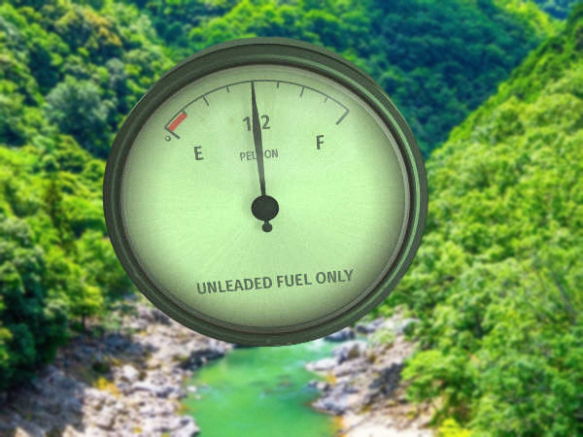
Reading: {"value": 0.5}
